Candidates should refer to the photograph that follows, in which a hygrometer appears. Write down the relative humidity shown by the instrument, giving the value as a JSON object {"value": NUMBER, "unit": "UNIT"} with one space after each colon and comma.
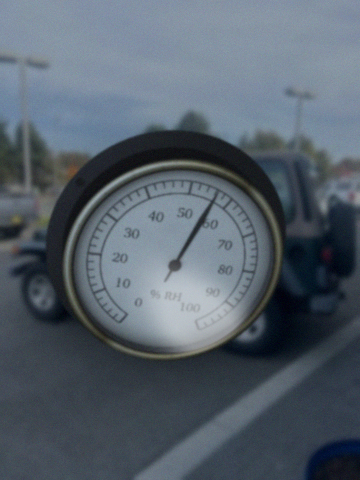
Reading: {"value": 56, "unit": "%"}
